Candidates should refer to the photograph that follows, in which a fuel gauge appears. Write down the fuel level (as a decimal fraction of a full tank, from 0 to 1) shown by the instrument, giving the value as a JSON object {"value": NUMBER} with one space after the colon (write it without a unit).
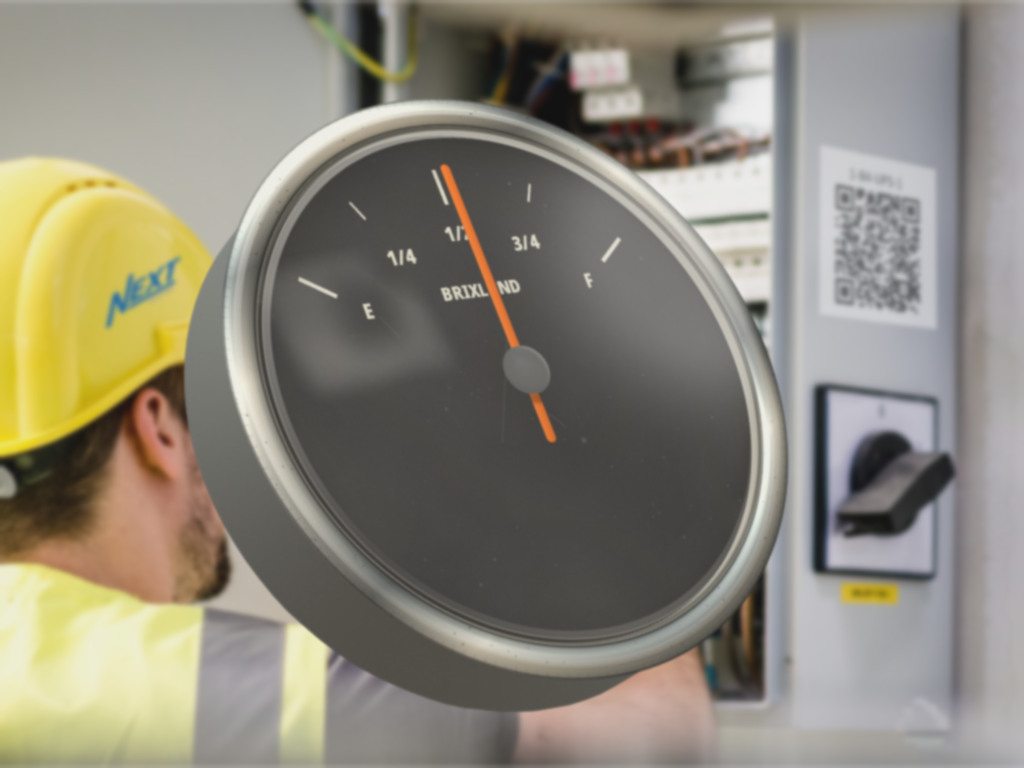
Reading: {"value": 0.5}
